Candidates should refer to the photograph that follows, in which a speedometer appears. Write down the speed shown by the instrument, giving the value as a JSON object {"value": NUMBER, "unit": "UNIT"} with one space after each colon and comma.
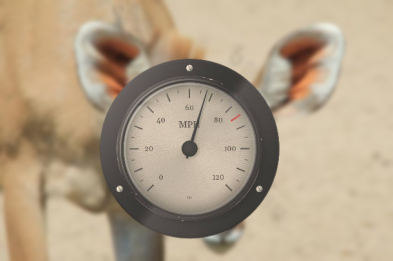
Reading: {"value": 67.5, "unit": "mph"}
